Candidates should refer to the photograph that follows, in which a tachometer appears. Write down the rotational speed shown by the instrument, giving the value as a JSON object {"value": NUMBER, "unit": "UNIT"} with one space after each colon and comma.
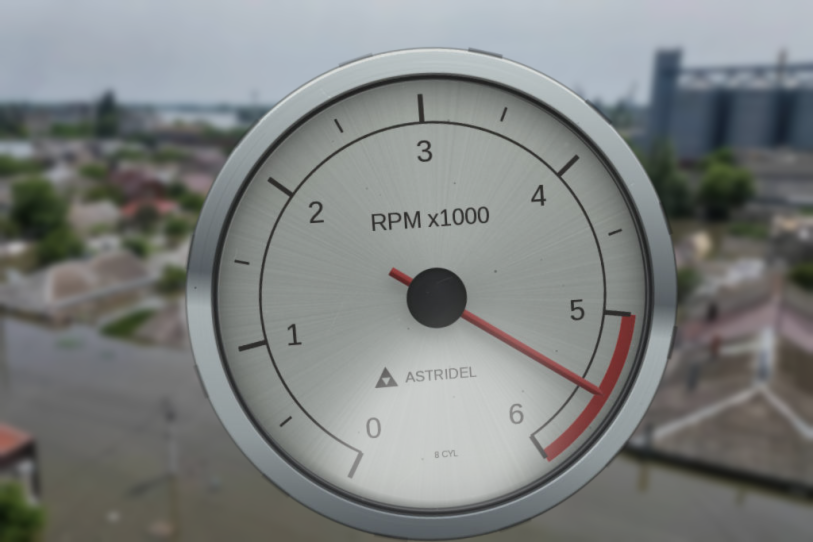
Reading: {"value": 5500, "unit": "rpm"}
